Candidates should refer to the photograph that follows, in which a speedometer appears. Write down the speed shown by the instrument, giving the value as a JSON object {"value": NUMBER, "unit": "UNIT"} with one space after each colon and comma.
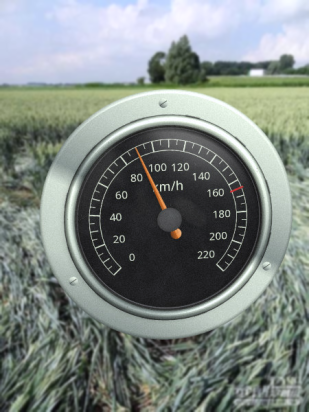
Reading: {"value": 90, "unit": "km/h"}
